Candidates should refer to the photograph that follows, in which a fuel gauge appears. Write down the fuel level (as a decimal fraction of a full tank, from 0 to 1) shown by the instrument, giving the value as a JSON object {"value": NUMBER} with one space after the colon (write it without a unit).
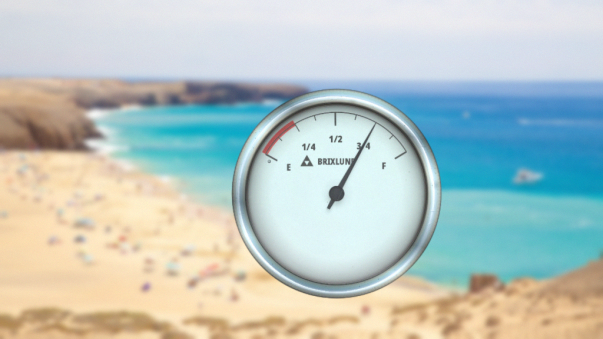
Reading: {"value": 0.75}
